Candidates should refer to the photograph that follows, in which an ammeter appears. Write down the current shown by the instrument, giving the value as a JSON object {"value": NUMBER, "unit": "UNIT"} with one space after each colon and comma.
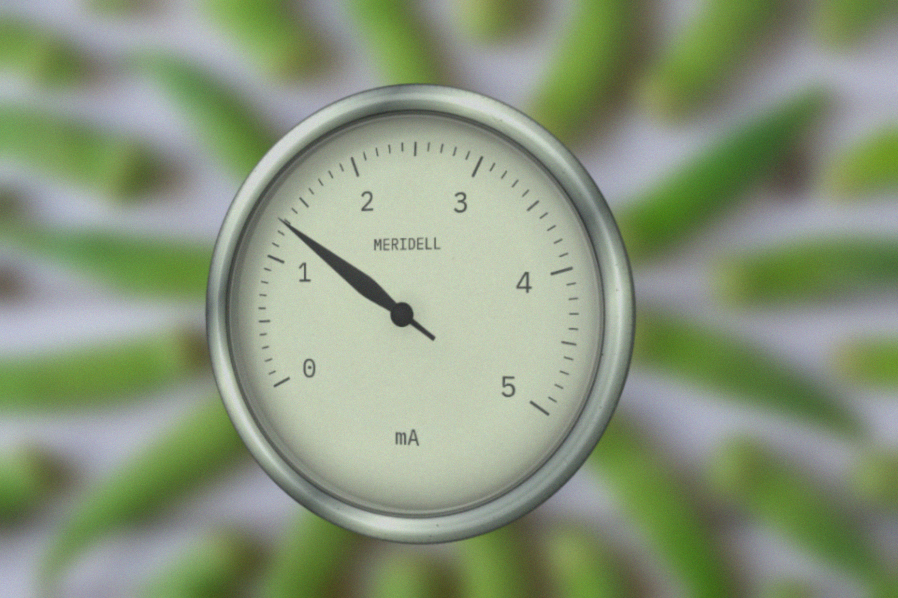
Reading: {"value": 1.3, "unit": "mA"}
